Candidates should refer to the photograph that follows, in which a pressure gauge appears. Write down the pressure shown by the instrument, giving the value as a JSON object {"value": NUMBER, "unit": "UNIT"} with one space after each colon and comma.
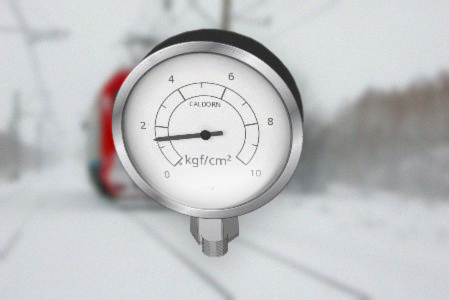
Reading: {"value": 1.5, "unit": "kg/cm²"}
